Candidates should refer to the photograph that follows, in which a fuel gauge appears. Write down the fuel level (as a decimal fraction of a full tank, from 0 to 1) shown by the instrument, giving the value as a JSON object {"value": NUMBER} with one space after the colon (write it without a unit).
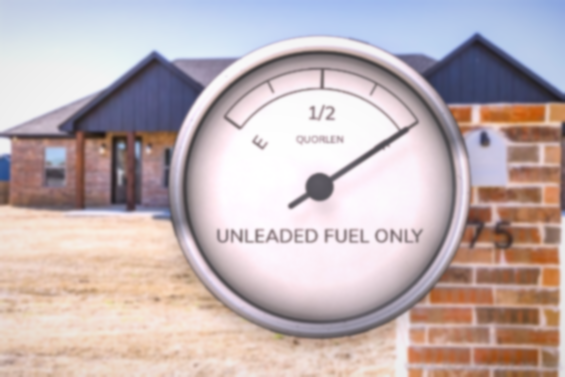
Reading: {"value": 1}
